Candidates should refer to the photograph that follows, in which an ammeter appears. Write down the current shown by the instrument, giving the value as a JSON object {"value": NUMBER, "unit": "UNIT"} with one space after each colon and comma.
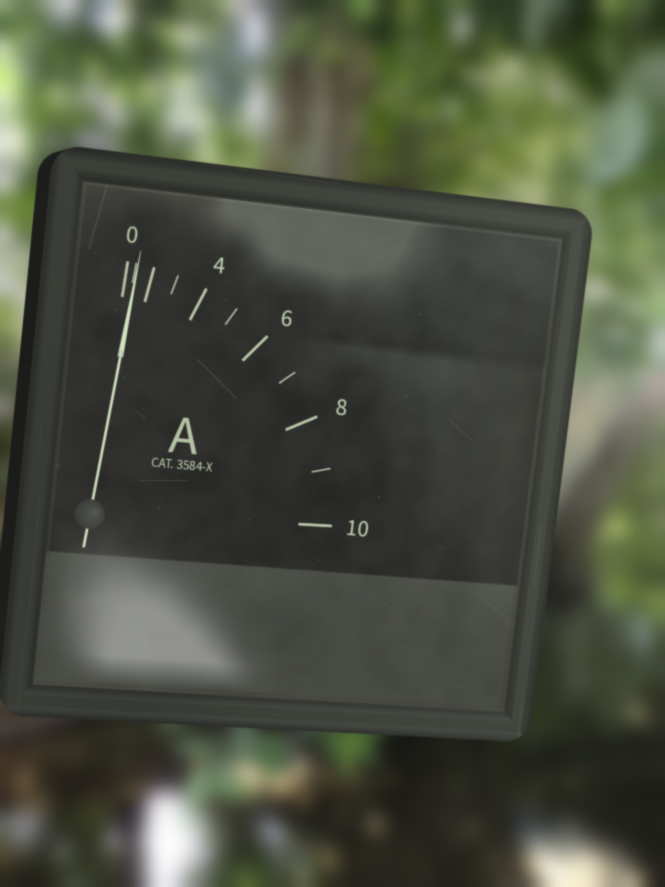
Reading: {"value": 1, "unit": "A"}
